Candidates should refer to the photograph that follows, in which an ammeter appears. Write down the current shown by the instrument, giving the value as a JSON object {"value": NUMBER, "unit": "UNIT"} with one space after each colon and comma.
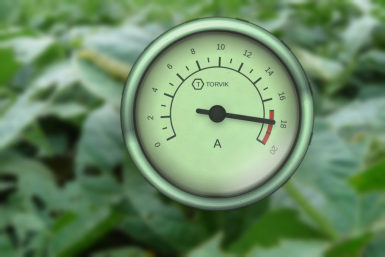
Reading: {"value": 18, "unit": "A"}
